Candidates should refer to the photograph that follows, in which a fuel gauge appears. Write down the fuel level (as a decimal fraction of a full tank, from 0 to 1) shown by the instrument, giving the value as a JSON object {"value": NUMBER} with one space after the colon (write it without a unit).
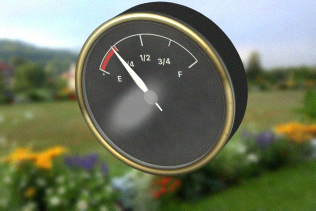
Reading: {"value": 0.25}
